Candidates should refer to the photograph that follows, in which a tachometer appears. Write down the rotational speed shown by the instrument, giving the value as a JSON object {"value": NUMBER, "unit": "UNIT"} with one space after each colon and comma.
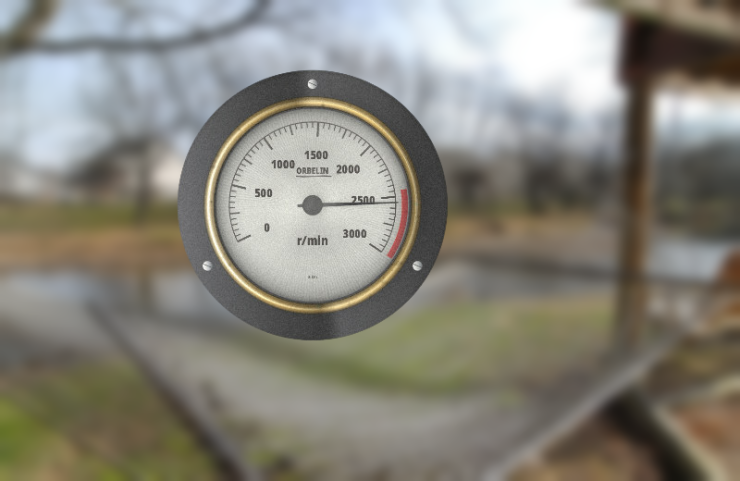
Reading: {"value": 2550, "unit": "rpm"}
